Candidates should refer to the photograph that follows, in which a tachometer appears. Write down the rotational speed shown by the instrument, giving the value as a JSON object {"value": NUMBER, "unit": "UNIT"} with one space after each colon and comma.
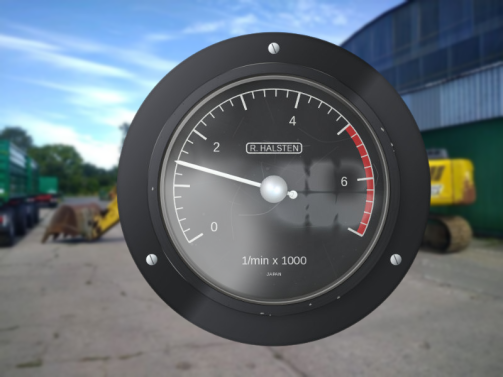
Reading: {"value": 1400, "unit": "rpm"}
